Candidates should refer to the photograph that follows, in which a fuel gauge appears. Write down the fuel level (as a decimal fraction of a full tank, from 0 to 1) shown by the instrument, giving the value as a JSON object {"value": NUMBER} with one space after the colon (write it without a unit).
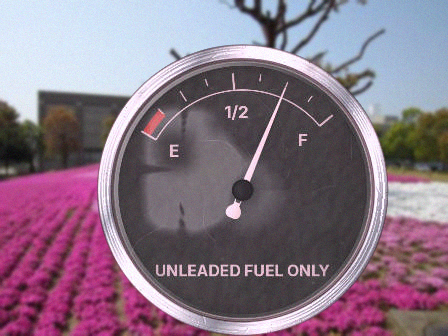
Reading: {"value": 0.75}
